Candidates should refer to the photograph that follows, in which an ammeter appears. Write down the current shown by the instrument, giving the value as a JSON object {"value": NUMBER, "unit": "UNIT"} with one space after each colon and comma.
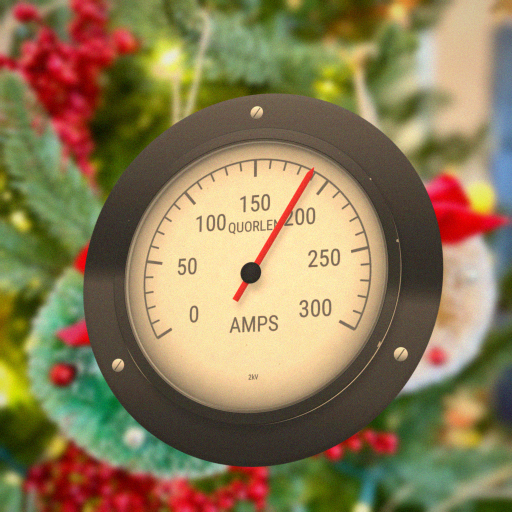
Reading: {"value": 190, "unit": "A"}
